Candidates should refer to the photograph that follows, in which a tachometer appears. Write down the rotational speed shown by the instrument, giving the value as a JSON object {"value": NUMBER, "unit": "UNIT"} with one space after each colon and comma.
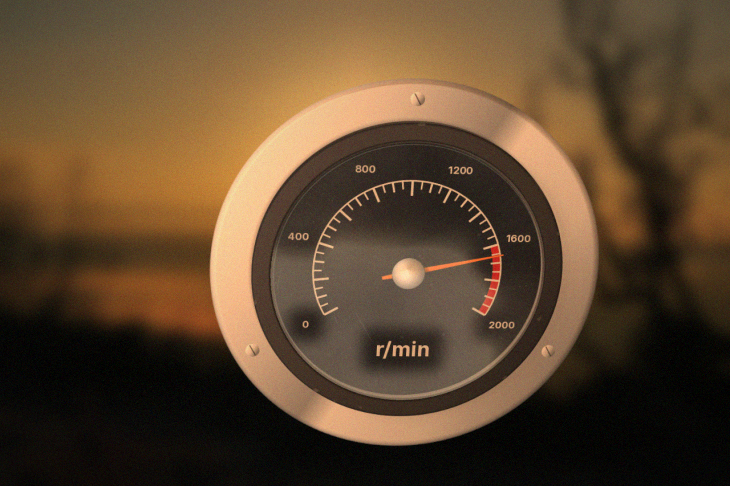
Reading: {"value": 1650, "unit": "rpm"}
